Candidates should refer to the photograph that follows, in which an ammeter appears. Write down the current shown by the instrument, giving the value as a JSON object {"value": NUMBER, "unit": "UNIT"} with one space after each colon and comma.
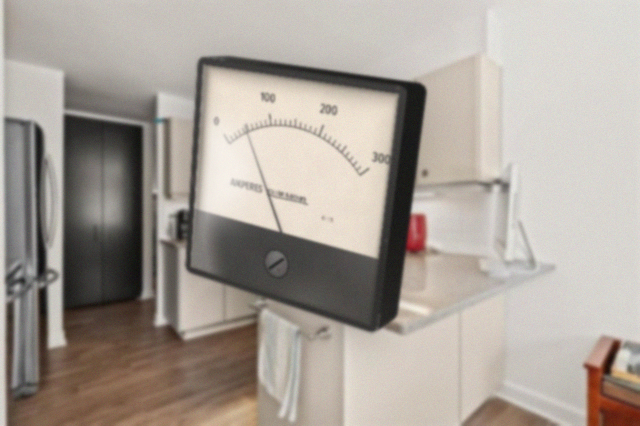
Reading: {"value": 50, "unit": "A"}
